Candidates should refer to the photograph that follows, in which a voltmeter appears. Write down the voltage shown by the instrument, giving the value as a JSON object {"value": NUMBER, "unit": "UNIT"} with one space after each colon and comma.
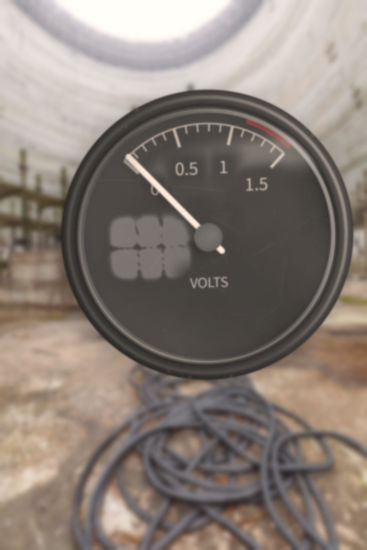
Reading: {"value": 0.05, "unit": "V"}
